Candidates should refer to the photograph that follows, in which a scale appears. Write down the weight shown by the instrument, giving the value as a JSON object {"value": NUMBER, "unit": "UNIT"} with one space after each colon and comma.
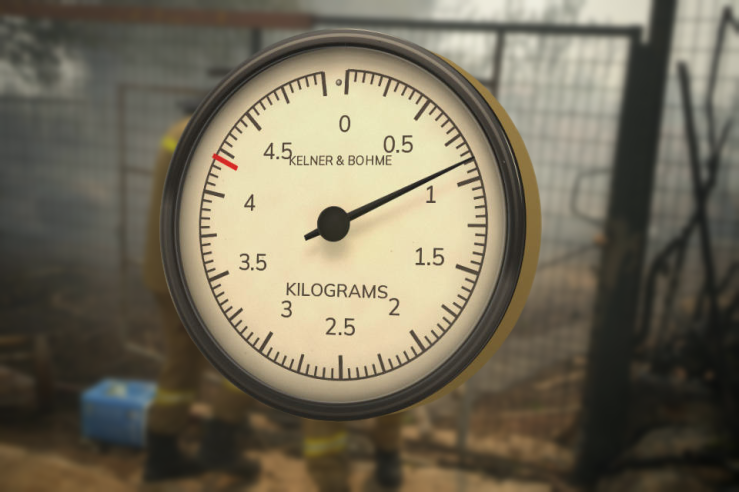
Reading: {"value": 0.9, "unit": "kg"}
